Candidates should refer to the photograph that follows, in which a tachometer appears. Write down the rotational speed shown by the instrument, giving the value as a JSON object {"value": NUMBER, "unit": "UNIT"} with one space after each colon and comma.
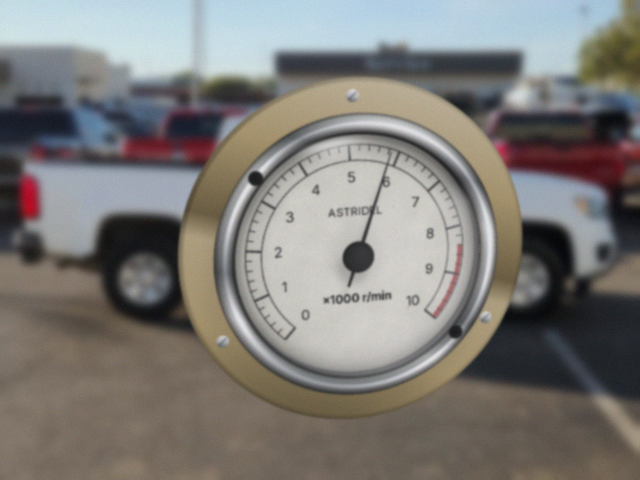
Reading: {"value": 5800, "unit": "rpm"}
